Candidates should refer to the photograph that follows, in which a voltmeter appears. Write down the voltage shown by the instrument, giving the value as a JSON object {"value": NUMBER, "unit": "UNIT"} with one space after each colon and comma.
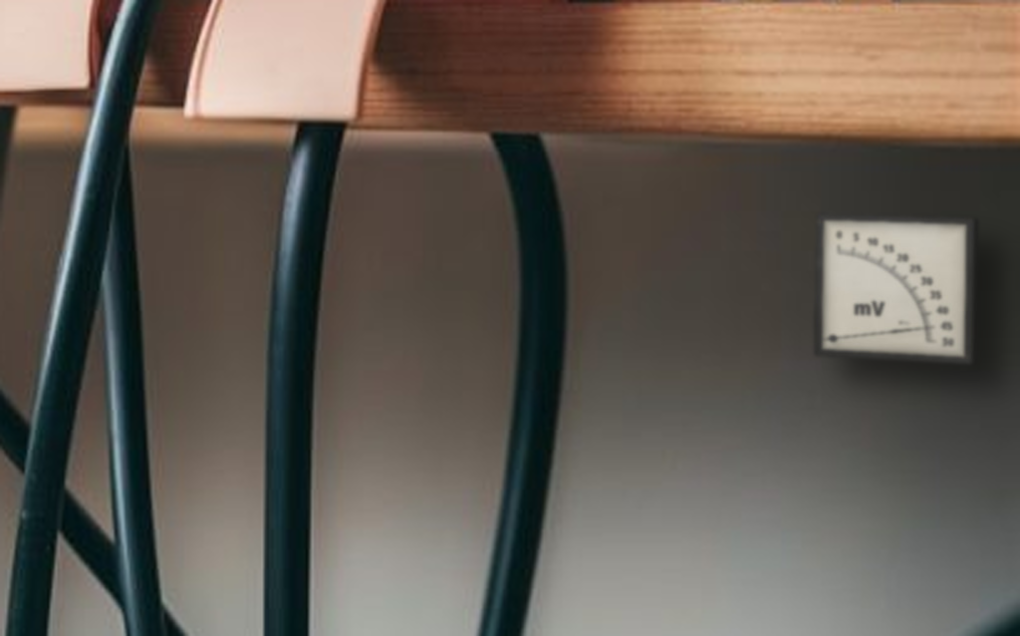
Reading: {"value": 45, "unit": "mV"}
